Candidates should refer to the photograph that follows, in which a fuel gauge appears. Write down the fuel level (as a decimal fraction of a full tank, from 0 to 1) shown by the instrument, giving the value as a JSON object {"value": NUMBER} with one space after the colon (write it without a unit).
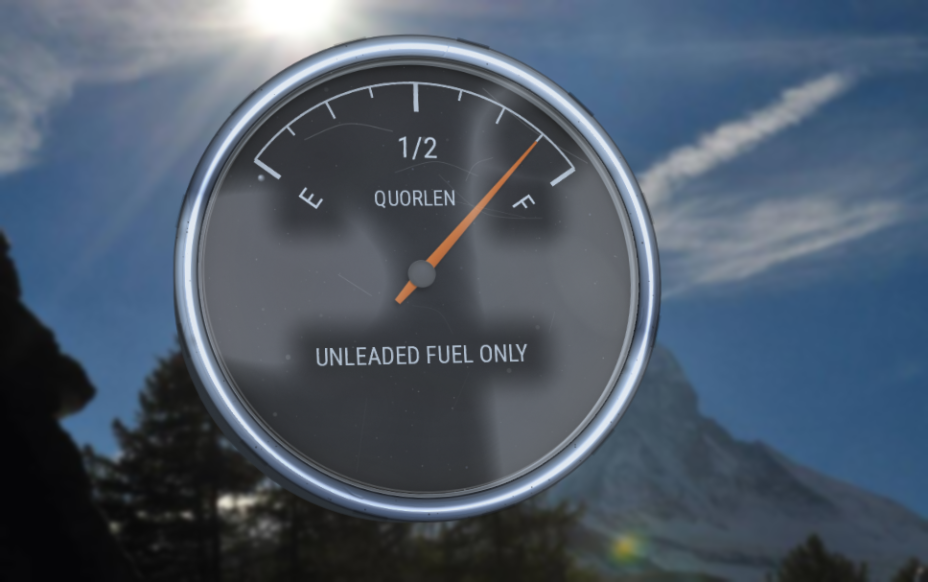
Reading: {"value": 0.875}
